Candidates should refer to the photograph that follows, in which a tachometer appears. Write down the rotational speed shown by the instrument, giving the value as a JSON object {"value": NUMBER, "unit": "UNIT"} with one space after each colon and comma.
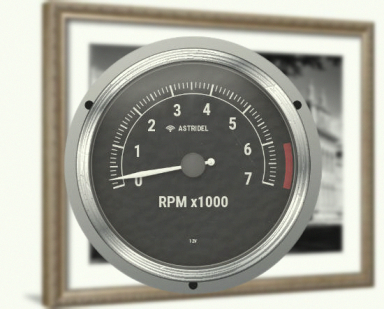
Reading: {"value": 200, "unit": "rpm"}
